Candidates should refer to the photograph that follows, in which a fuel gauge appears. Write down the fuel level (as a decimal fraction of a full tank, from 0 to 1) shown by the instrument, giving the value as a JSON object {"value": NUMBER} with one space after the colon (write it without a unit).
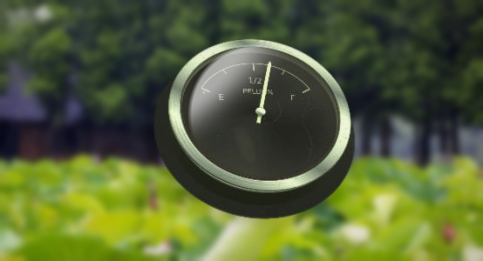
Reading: {"value": 0.625}
